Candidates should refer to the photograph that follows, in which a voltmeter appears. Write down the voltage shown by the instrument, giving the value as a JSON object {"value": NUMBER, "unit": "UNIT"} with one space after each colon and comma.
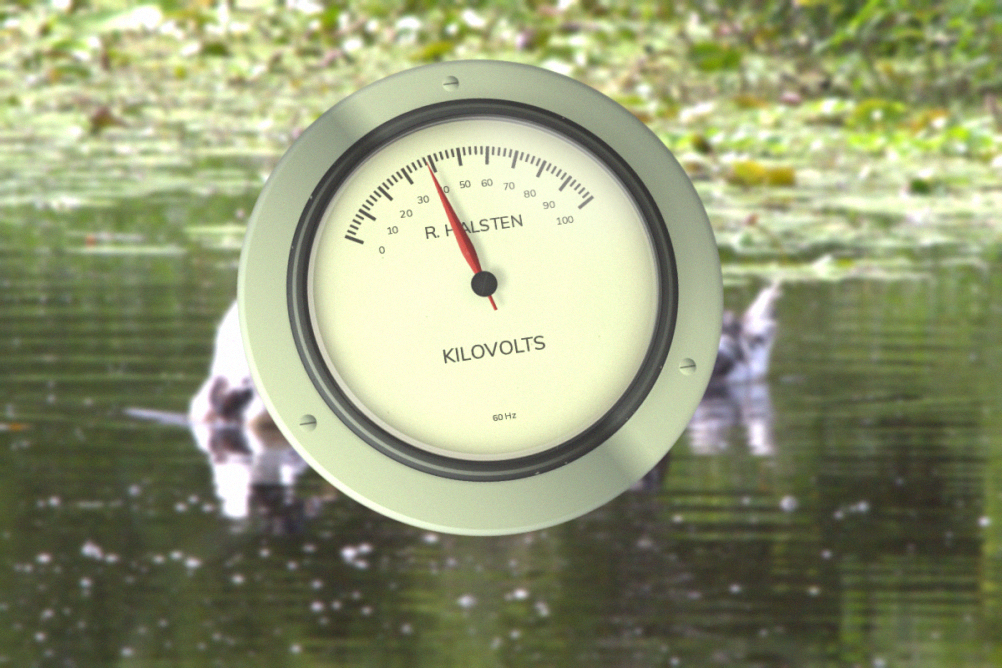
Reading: {"value": 38, "unit": "kV"}
